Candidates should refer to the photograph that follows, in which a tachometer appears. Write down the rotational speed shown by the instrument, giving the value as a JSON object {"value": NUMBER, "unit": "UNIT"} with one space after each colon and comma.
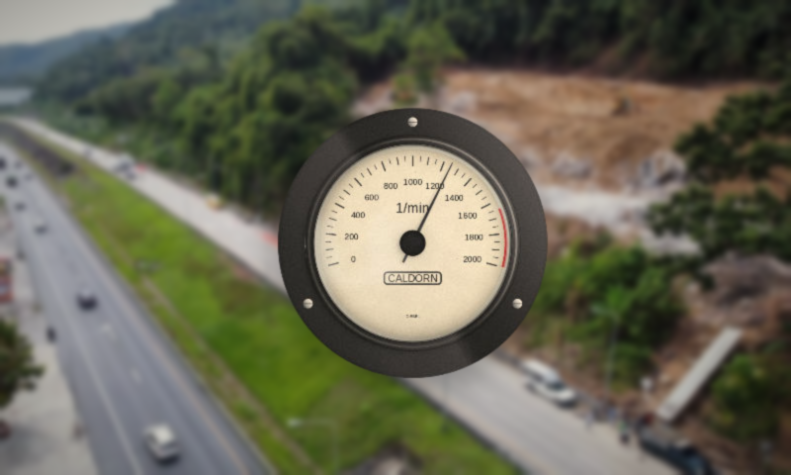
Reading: {"value": 1250, "unit": "rpm"}
